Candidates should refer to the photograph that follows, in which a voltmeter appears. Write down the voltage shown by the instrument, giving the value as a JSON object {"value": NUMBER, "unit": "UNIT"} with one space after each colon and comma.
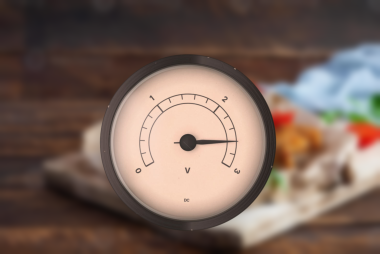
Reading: {"value": 2.6, "unit": "V"}
